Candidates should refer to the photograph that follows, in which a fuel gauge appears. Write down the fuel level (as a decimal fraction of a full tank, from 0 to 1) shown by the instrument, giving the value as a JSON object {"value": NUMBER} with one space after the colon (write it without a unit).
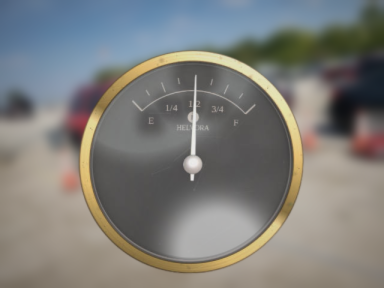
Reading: {"value": 0.5}
